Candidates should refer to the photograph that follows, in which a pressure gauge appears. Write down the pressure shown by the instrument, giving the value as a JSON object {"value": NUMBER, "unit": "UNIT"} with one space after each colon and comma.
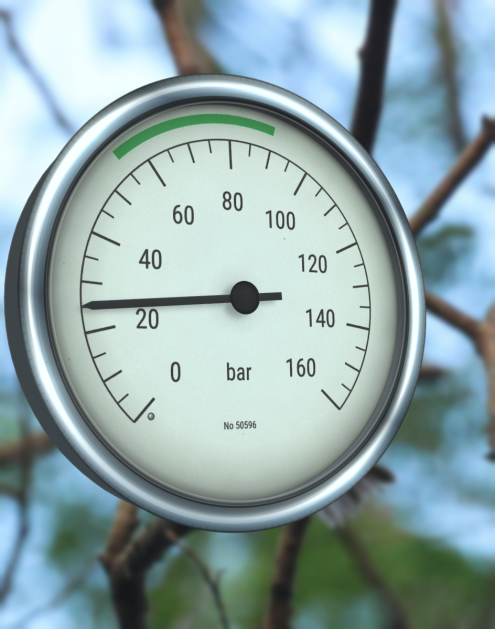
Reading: {"value": 25, "unit": "bar"}
